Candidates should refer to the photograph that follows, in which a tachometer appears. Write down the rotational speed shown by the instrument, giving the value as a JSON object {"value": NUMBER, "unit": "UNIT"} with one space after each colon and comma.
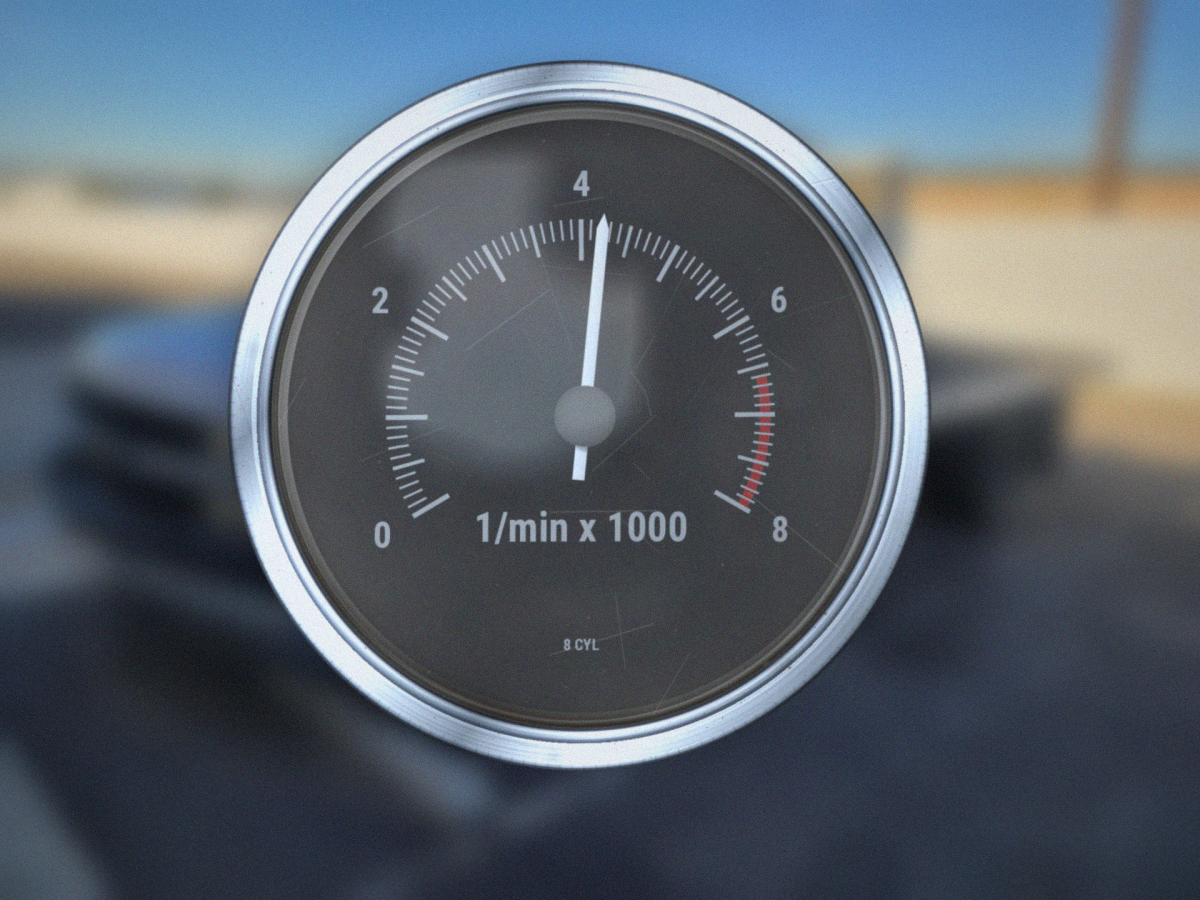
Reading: {"value": 4200, "unit": "rpm"}
